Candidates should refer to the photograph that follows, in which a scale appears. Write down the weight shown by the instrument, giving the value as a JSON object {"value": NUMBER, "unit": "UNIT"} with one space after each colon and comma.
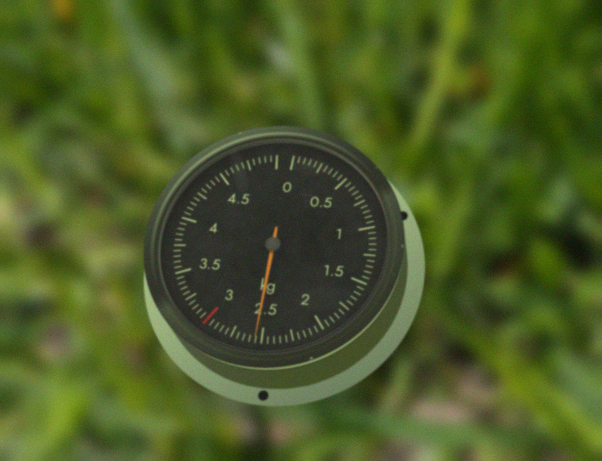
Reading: {"value": 2.55, "unit": "kg"}
